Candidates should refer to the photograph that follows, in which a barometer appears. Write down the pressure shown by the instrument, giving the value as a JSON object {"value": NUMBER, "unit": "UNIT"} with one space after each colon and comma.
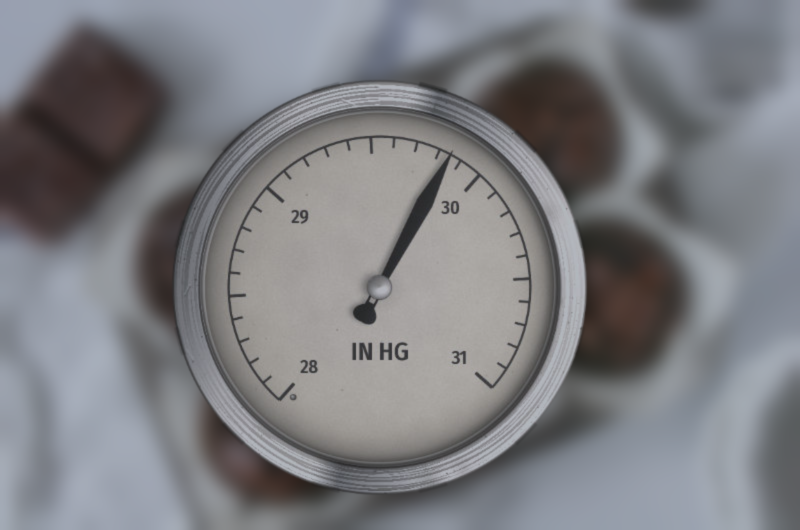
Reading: {"value": 29.85, "unit": "inHg"}
